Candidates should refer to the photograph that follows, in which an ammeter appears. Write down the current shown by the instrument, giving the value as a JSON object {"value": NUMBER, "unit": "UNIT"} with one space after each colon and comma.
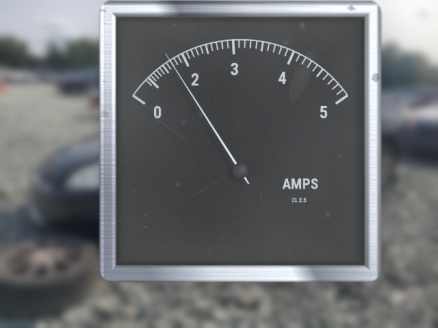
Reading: {"value": 1.7, "unit": "A"}
